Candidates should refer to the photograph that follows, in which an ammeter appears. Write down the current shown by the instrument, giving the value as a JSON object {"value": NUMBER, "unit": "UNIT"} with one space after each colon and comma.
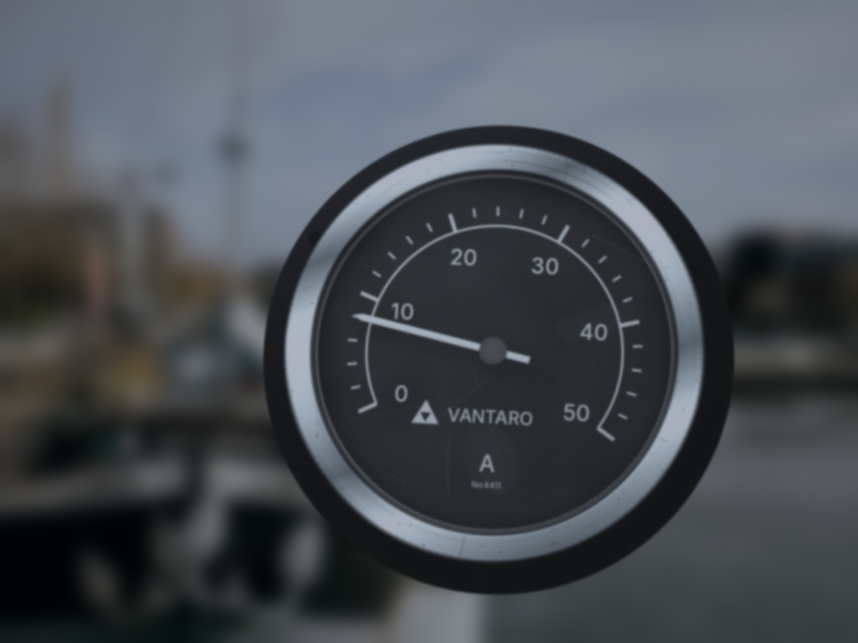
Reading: {"value": 8, "unit": "A"}
